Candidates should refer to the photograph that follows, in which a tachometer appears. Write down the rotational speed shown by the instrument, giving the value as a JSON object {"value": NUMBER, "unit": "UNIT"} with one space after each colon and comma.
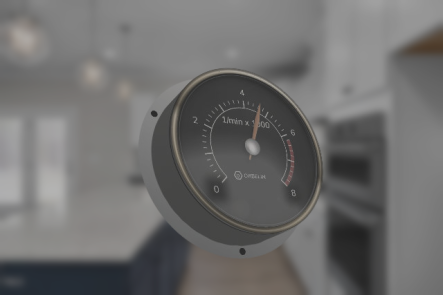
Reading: {"value": 4600, "unit": "rpm"}
